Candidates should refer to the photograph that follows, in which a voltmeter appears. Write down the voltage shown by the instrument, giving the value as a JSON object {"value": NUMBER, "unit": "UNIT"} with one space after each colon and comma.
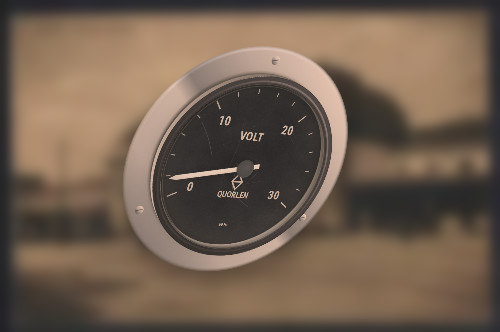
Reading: {"value": 2, "unit": "V"}
